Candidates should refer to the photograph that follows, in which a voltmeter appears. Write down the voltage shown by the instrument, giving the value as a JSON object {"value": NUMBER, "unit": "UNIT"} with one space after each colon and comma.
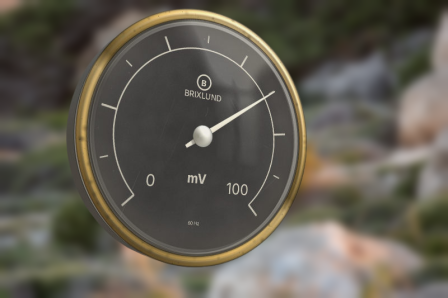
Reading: {"value": 70, "unit": "mV"}
